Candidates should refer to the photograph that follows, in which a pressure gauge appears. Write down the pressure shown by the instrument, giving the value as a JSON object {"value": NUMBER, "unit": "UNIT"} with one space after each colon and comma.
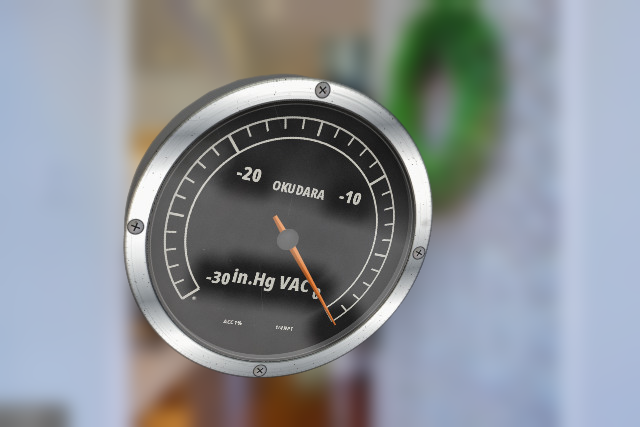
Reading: {"value": 0, "unit": "inHg"}
